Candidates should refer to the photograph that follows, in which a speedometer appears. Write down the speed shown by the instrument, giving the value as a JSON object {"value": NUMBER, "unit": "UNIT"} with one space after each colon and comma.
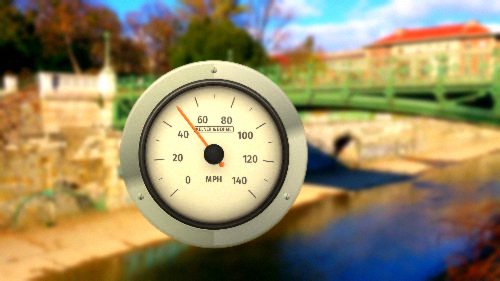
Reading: {"value": 50, "unit": "mph"}
